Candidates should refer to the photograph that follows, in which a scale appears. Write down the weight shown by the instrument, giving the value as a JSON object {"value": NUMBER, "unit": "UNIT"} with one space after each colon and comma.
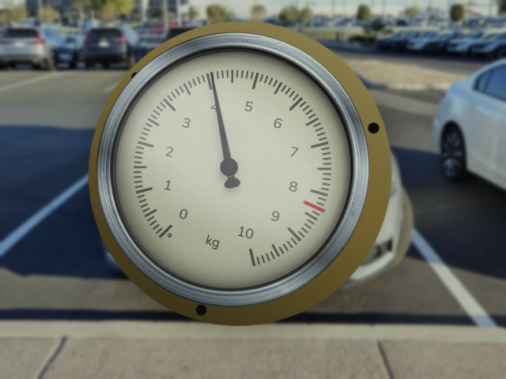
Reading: {"value": 4.1, "unit": "kg"}
